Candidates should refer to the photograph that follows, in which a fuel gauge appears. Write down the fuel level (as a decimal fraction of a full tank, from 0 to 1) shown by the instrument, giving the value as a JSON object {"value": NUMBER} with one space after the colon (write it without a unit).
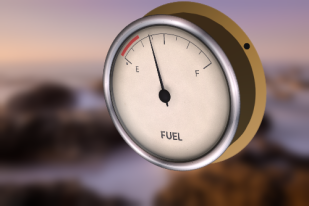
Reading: {"value": 0.375}
